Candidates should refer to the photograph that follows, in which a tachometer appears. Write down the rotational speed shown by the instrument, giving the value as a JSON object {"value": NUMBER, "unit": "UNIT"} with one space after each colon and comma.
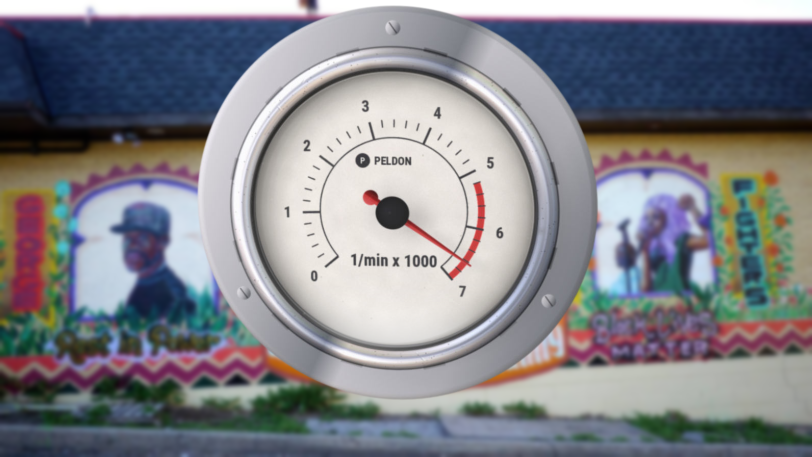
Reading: {"value": 6600, "unit": "rpm"}
